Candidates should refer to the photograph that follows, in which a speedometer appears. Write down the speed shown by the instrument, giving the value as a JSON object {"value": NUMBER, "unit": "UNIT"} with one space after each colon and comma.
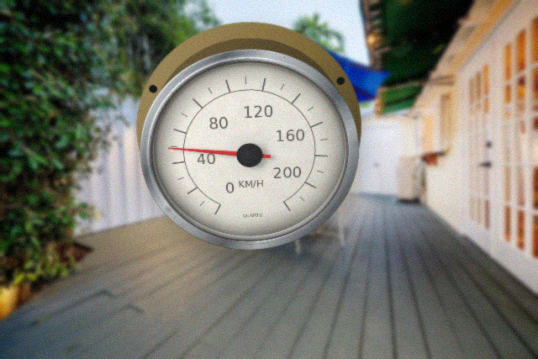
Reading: {"value": 50, "unit": "km/h"}
